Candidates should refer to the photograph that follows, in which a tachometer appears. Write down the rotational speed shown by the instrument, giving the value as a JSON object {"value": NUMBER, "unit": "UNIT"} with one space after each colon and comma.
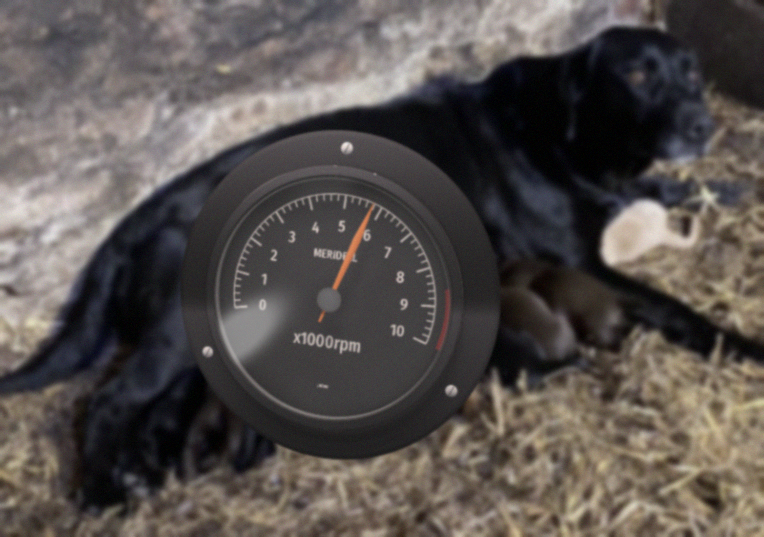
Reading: {"value": 5800, "unit": "rpm"}
